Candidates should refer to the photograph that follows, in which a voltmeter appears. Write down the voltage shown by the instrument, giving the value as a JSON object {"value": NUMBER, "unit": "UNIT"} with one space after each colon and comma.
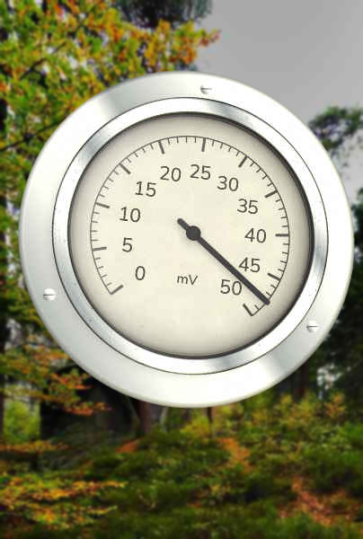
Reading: {"value": 48, "unit": "mV"}
